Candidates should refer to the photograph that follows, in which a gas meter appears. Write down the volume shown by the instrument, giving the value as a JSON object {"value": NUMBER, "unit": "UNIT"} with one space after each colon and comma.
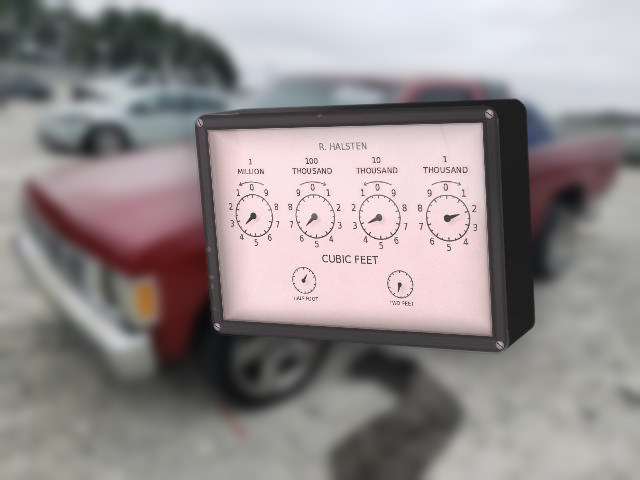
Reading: {"value": 363200, "unit": "ft³"}
